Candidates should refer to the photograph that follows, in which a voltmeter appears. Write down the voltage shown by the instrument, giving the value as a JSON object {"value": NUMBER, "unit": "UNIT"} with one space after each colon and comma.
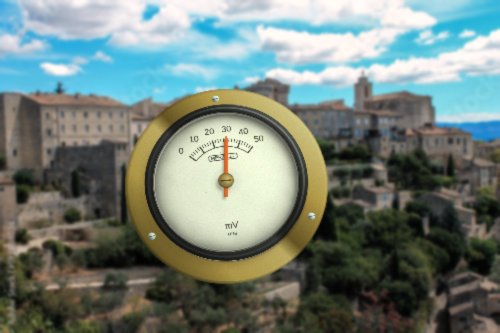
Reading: {"value": 30, "unit": "mV"}
